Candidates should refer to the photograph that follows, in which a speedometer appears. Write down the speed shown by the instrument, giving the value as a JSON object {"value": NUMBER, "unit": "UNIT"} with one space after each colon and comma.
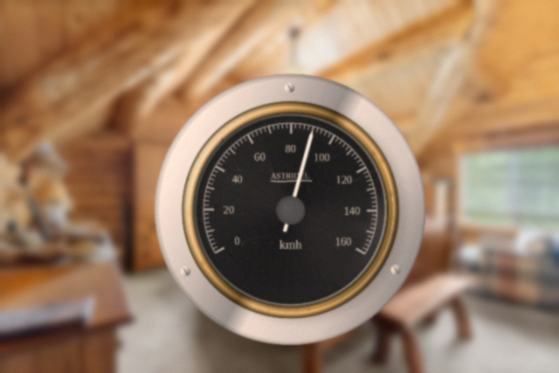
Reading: {"value": 90, "unit": "km/h"}
